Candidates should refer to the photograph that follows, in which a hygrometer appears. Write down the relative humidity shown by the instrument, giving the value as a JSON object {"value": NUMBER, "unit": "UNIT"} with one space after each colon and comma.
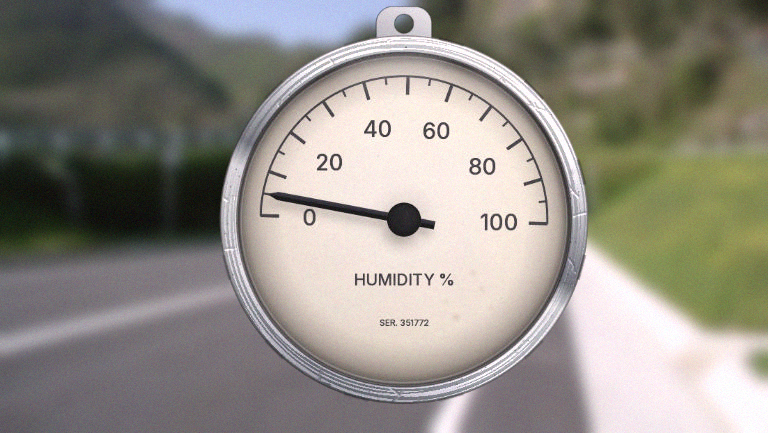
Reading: {"value": 5, "unit": "%"}
